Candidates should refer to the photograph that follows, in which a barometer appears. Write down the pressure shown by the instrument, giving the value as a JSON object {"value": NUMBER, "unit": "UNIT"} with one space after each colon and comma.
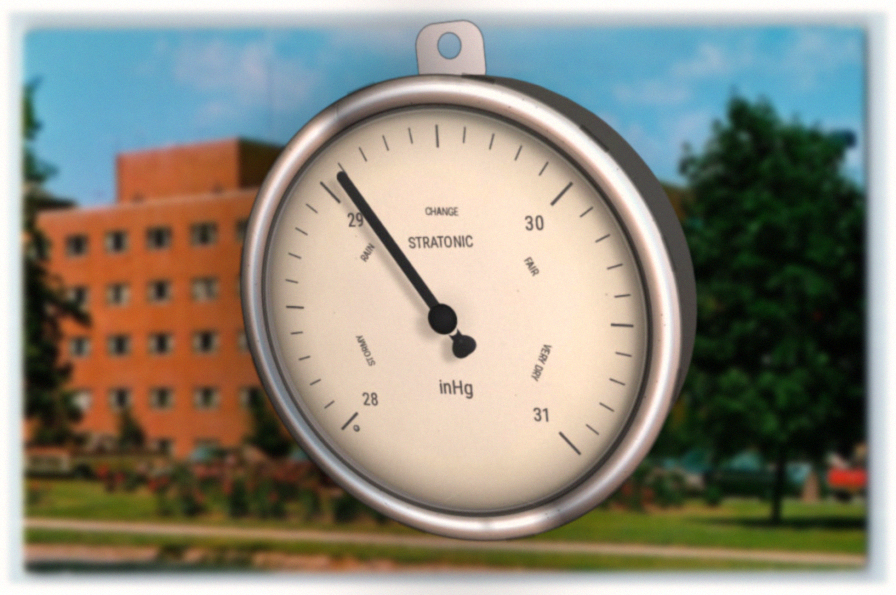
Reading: {"value": 29.1, "unit": "inHg"}
